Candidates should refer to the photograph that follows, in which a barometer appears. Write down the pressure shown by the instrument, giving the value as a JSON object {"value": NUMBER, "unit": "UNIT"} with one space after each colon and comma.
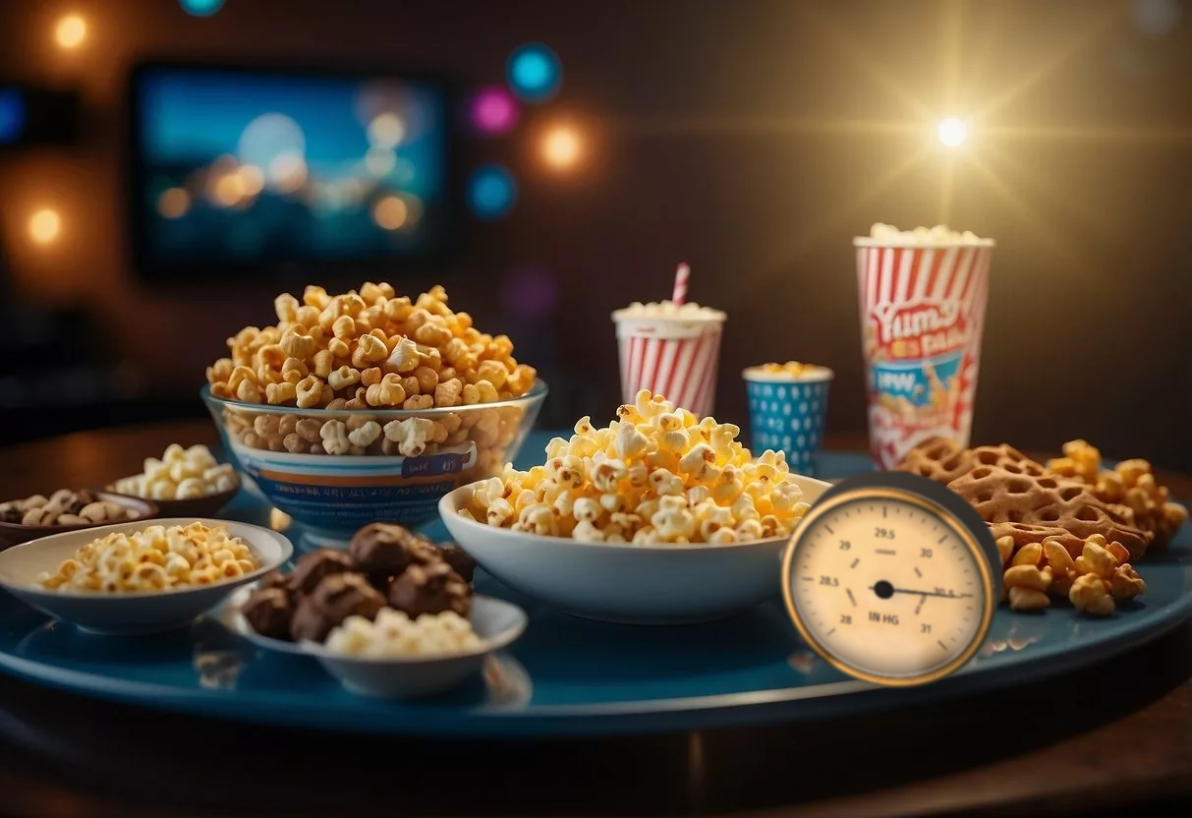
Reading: {"value": 30.5, "unit": "inHg"}
